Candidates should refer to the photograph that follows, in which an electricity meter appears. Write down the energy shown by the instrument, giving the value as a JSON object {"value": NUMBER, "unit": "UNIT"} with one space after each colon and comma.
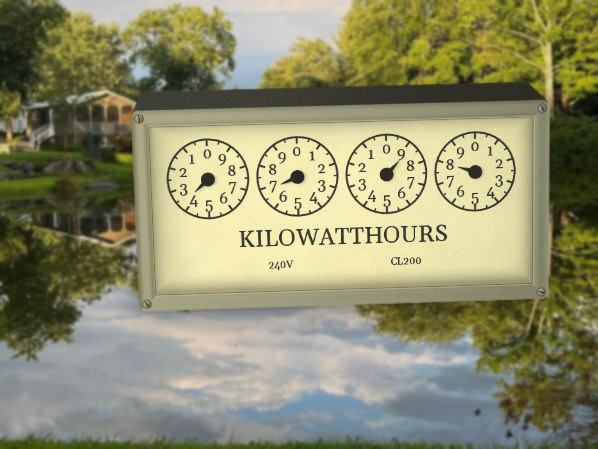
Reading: {"value": 3688, "unit": "kWh"}
